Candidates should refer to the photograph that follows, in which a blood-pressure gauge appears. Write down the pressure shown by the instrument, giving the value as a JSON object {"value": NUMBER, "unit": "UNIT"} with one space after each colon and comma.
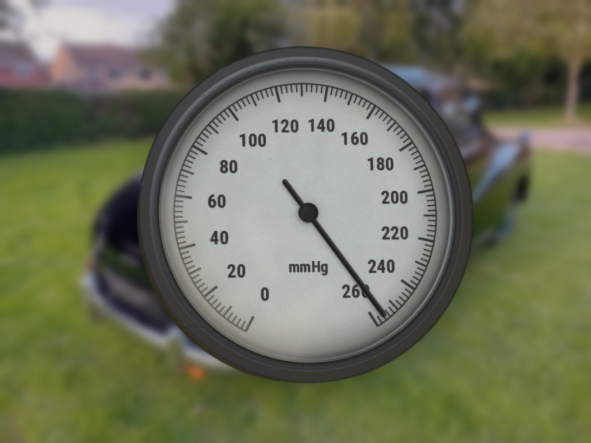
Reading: {"value": 256, "unit": "mmHg"}
